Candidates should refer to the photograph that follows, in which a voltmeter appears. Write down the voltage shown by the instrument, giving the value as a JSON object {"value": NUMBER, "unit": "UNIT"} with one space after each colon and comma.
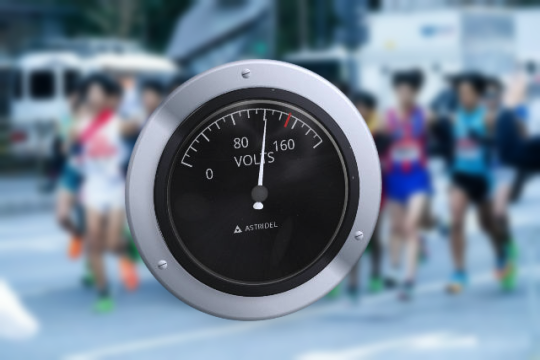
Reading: {"value": 120, "unit": "V"}
